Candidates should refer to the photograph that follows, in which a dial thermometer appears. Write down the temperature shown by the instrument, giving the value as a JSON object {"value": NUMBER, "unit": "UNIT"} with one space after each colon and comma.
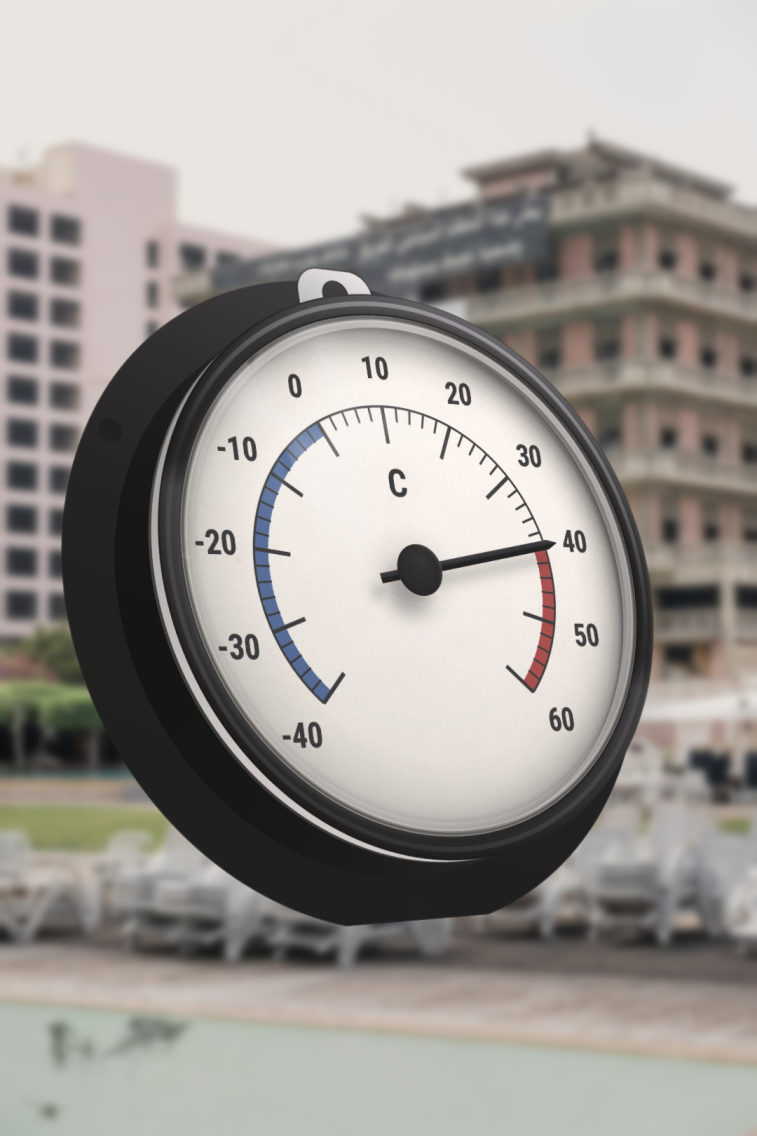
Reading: {"value": 40, "unit": "°C"}
